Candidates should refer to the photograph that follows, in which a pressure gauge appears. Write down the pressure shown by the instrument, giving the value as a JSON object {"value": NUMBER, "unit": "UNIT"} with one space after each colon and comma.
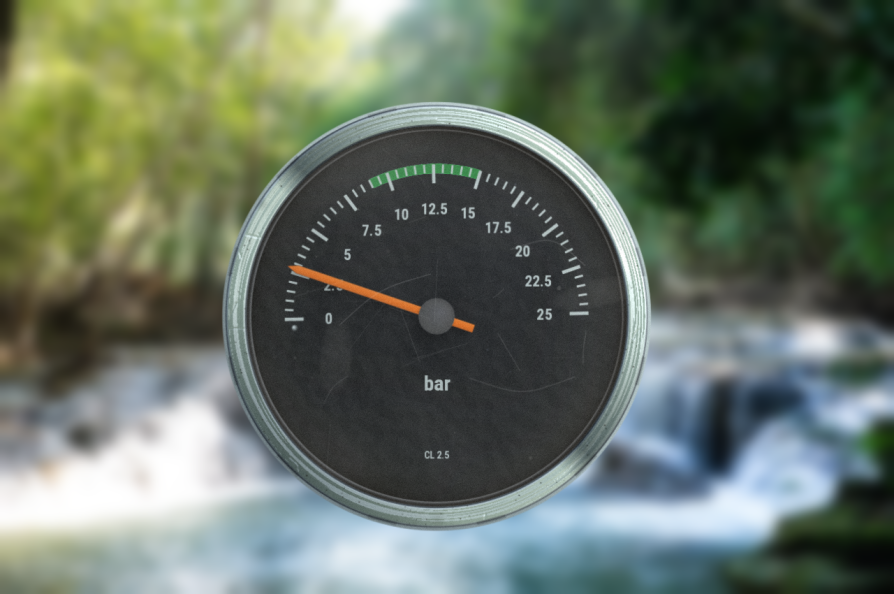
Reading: {"value": 2.75, "unit": "bar"}
